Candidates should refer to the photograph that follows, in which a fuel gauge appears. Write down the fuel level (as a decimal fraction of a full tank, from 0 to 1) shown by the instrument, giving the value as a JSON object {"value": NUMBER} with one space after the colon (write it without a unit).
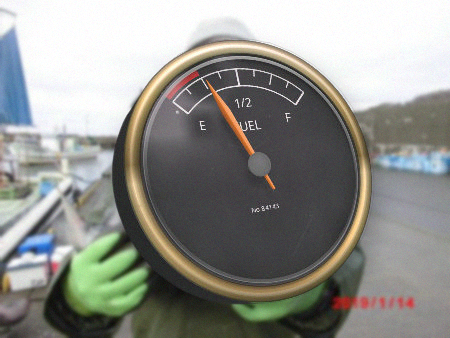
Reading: {"value": 0.25}
